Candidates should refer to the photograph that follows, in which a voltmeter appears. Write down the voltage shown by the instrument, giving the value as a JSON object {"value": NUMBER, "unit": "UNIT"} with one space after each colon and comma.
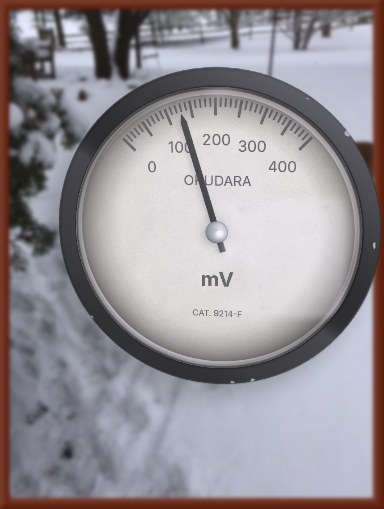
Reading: {"value": 130, "unit": "mV"}
